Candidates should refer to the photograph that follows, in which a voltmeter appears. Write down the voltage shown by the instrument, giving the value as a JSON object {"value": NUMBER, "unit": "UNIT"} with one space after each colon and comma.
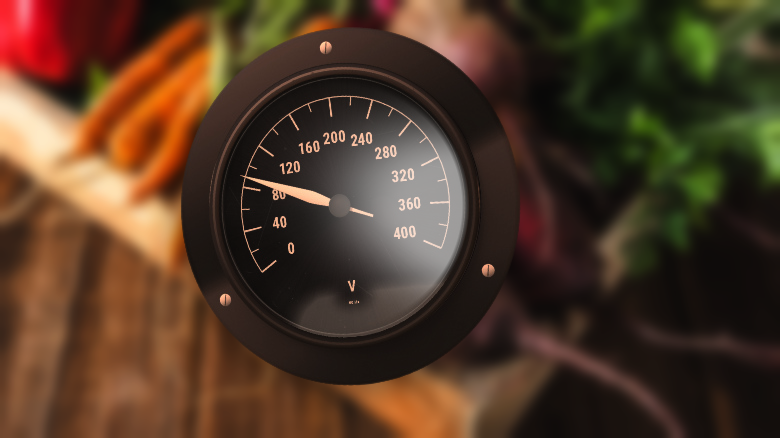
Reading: {"value": 90, "unit": "V"}
